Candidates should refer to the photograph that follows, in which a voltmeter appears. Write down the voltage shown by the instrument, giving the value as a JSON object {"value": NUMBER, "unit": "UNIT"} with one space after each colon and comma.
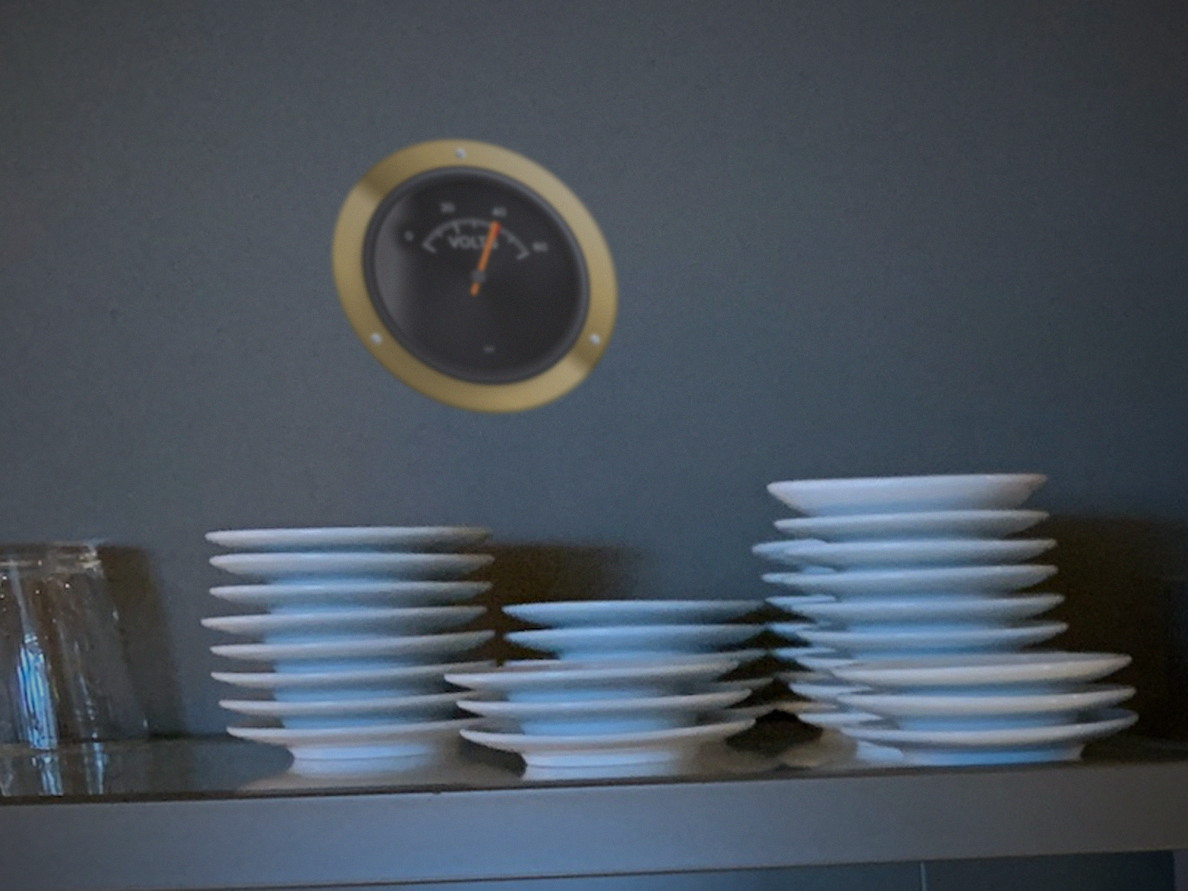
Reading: {"value": 40, "unit": "V"}
